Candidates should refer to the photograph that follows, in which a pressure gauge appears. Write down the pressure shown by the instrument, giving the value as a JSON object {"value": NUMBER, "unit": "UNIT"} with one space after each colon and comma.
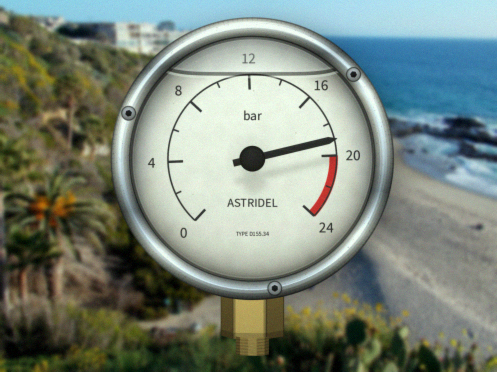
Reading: {"value": 19, "unit": "bar"}
